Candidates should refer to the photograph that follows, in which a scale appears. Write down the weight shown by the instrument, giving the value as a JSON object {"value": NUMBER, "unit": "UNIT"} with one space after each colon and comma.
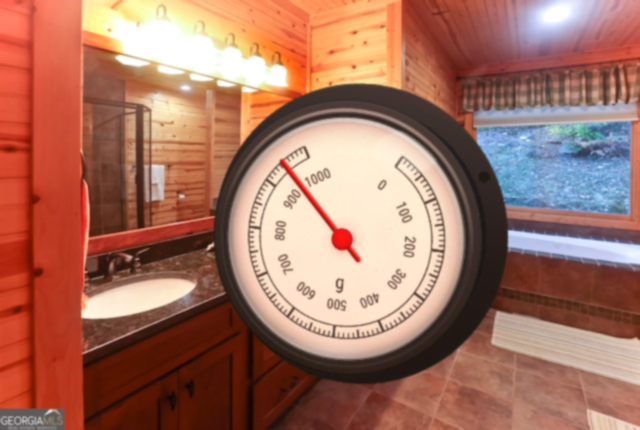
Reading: {"value": 950, "unit": "g"}
